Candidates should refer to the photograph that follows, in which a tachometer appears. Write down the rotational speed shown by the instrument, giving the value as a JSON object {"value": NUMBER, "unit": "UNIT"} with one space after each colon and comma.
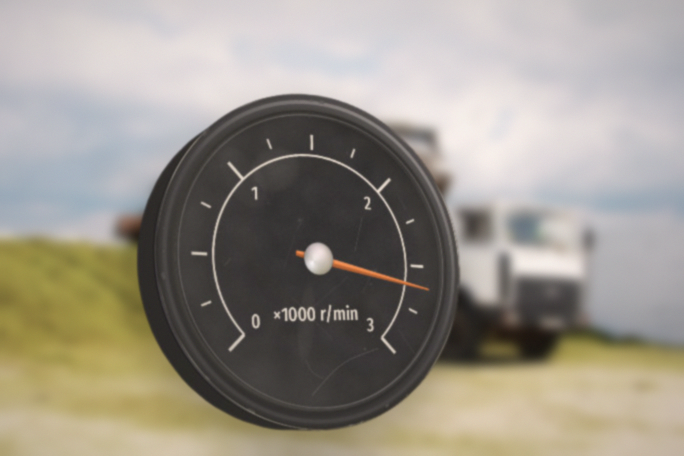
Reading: {"value": 2625, "unit": "rpm"}
